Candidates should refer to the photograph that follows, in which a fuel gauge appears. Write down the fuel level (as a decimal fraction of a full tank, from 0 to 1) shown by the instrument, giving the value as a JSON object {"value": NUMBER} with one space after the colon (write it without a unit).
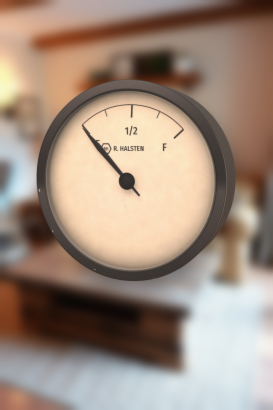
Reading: {"value": 0}
